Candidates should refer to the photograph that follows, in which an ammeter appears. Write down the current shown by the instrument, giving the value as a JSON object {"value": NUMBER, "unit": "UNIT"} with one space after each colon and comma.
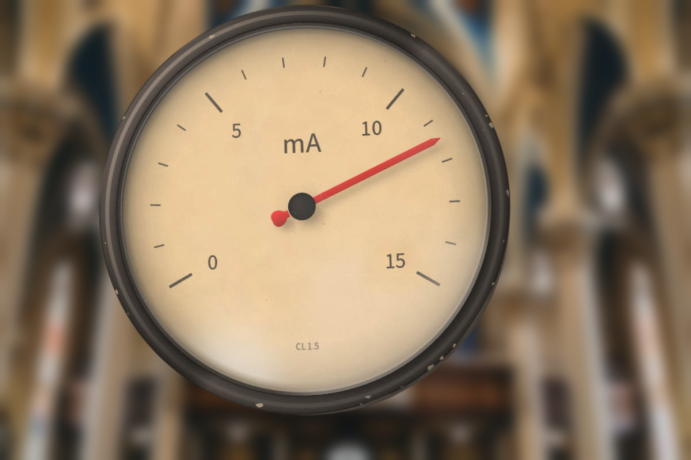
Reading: {"value": 11.5, "unit": "mA"}
